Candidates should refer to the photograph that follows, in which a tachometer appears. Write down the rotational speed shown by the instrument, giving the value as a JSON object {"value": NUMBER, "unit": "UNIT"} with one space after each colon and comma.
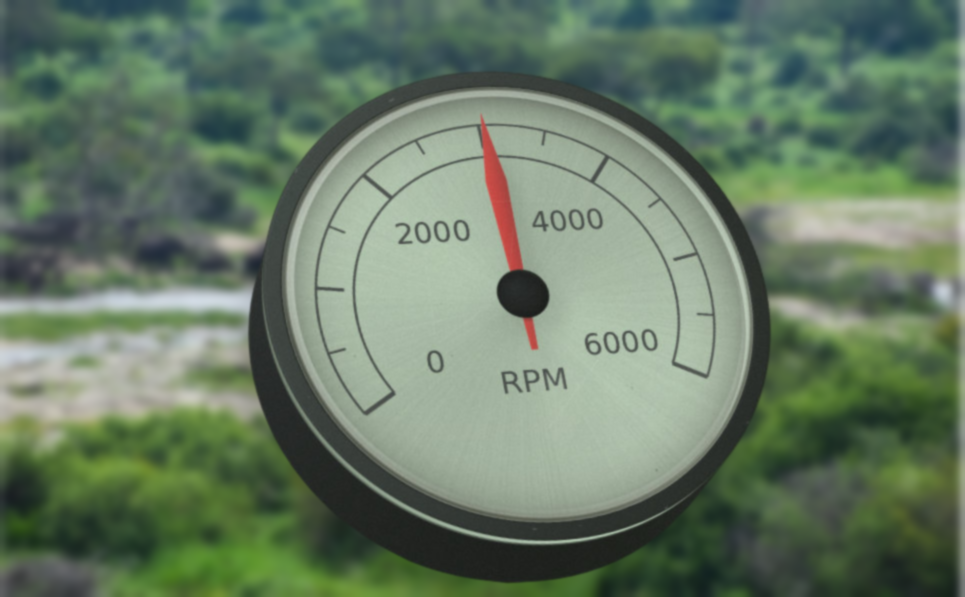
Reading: {"value": 3000, "unit": "rpm"}
